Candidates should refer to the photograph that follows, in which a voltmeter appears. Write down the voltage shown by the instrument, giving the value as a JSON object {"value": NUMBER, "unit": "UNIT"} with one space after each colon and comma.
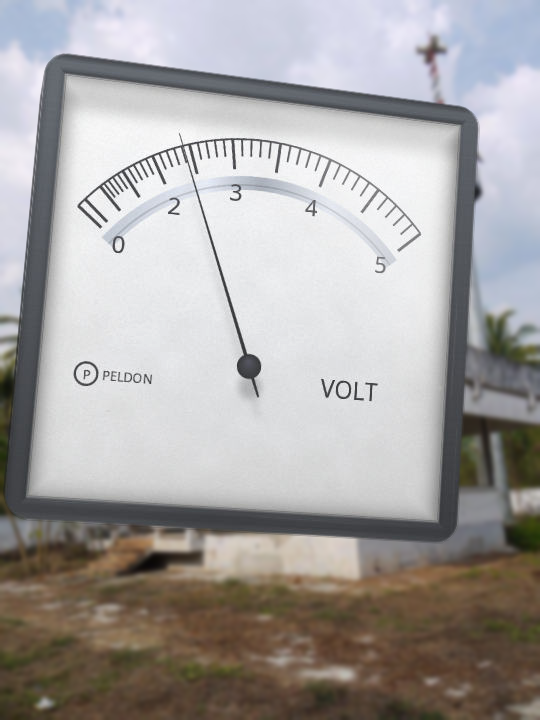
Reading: {"value": 2.4, "unit": "V"}
